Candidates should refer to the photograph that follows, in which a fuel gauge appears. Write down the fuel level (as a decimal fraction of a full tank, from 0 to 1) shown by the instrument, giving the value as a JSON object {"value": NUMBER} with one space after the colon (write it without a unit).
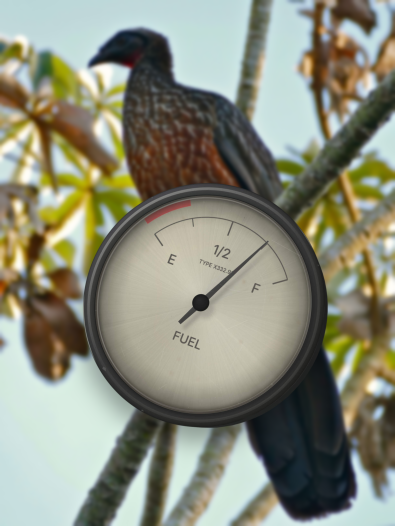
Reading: {"value": 0.75}
